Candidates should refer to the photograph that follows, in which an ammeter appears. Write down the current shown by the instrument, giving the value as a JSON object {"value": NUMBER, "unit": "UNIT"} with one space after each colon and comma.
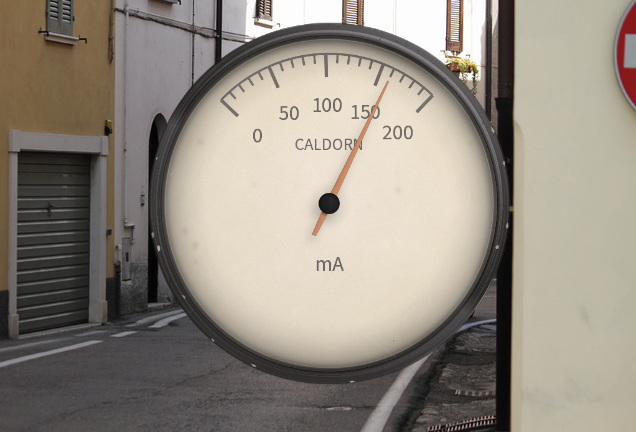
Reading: {"value": 160, "unit": "mA"}
